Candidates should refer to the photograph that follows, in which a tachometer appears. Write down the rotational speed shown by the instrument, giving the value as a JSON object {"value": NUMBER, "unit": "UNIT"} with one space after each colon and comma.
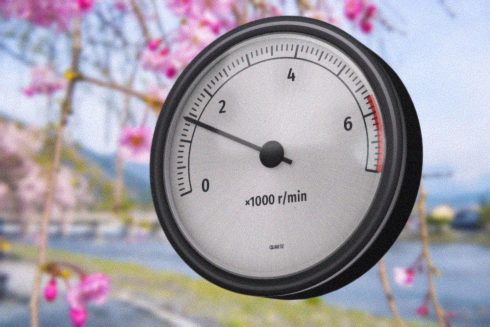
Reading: {"value": 1400, "unit": "rpm"}
